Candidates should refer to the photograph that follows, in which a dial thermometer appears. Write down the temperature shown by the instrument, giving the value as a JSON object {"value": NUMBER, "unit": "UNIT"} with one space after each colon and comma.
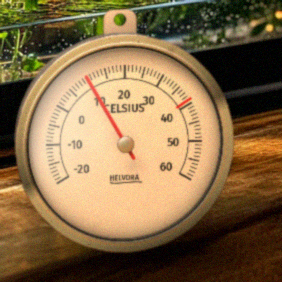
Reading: {"value": 10, "unit": "°C"}
